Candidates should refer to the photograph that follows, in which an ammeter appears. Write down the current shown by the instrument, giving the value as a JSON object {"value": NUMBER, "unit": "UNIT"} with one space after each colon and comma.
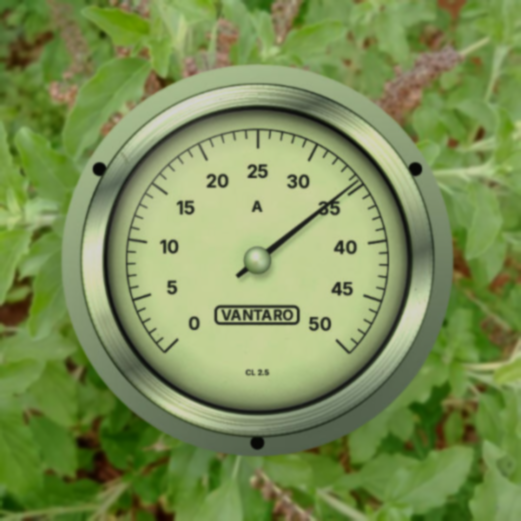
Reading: {"value": 34.5, "unit": "A"}
